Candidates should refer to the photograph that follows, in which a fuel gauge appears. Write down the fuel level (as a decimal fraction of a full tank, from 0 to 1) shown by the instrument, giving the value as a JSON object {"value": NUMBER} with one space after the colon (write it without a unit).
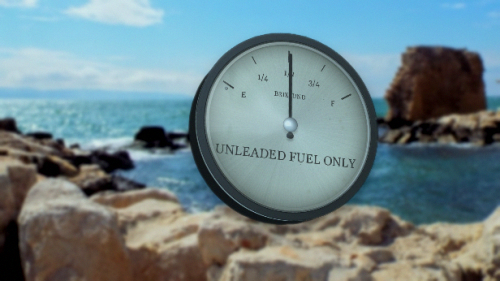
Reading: {"value": 0.5}
